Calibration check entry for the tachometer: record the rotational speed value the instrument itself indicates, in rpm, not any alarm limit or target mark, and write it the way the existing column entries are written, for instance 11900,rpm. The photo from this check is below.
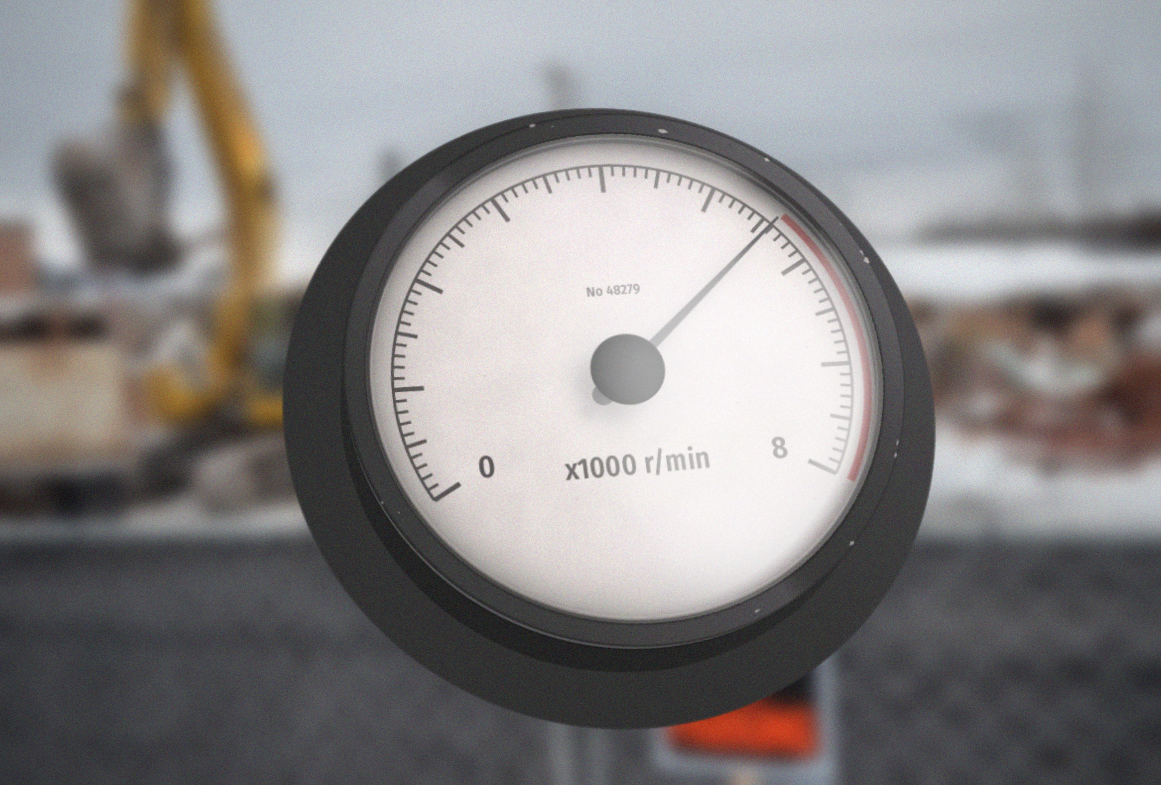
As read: 5600,rpm
